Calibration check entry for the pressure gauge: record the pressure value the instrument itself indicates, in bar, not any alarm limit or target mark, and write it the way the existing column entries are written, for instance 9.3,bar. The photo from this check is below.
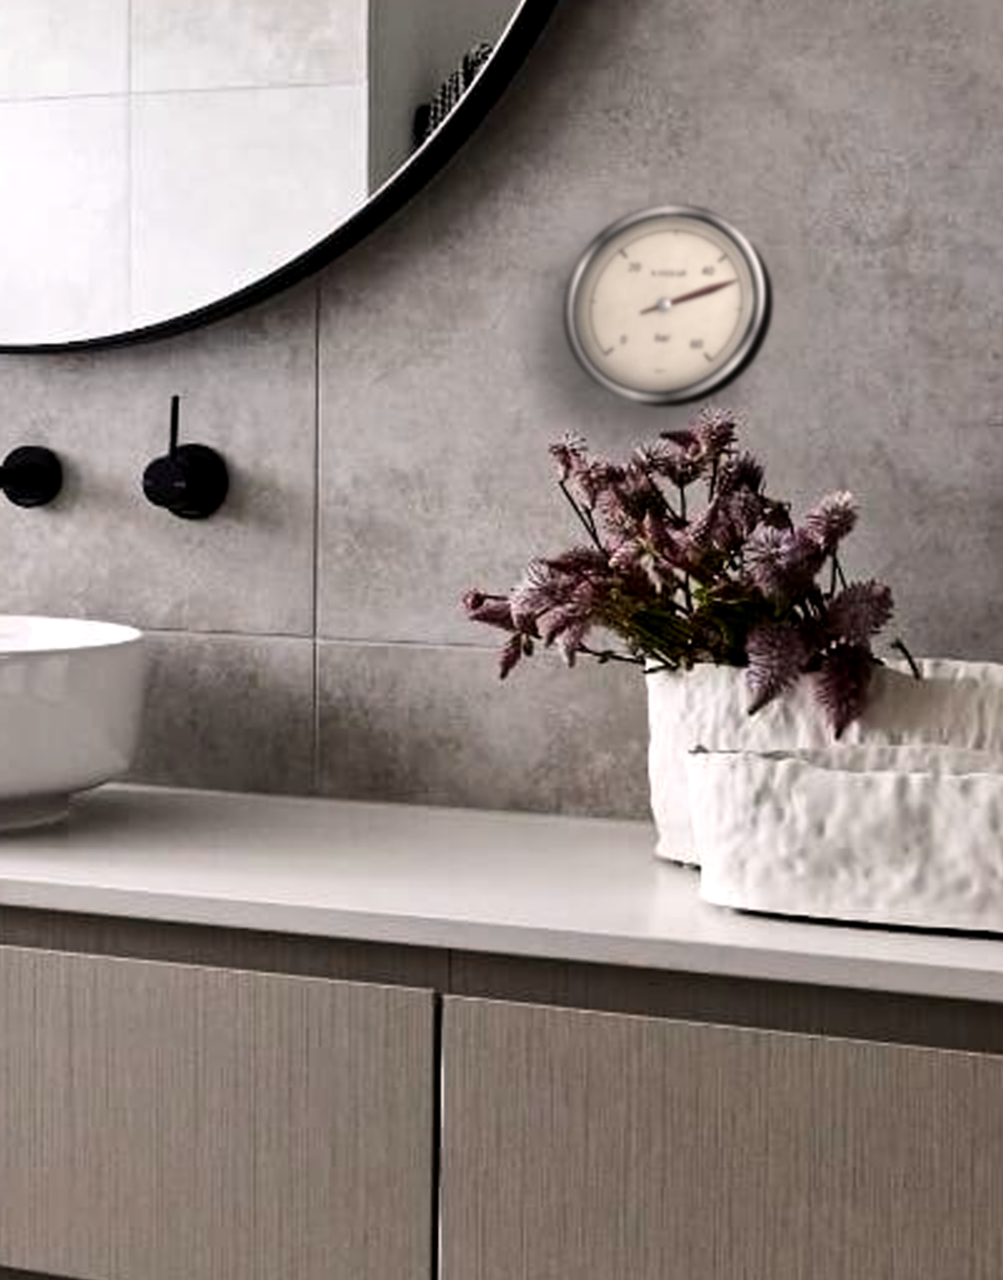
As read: 45,bar
